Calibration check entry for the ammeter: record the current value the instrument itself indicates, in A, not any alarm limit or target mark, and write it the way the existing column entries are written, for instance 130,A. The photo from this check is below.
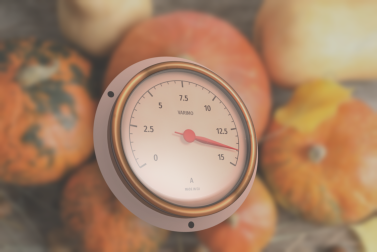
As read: 14,A
